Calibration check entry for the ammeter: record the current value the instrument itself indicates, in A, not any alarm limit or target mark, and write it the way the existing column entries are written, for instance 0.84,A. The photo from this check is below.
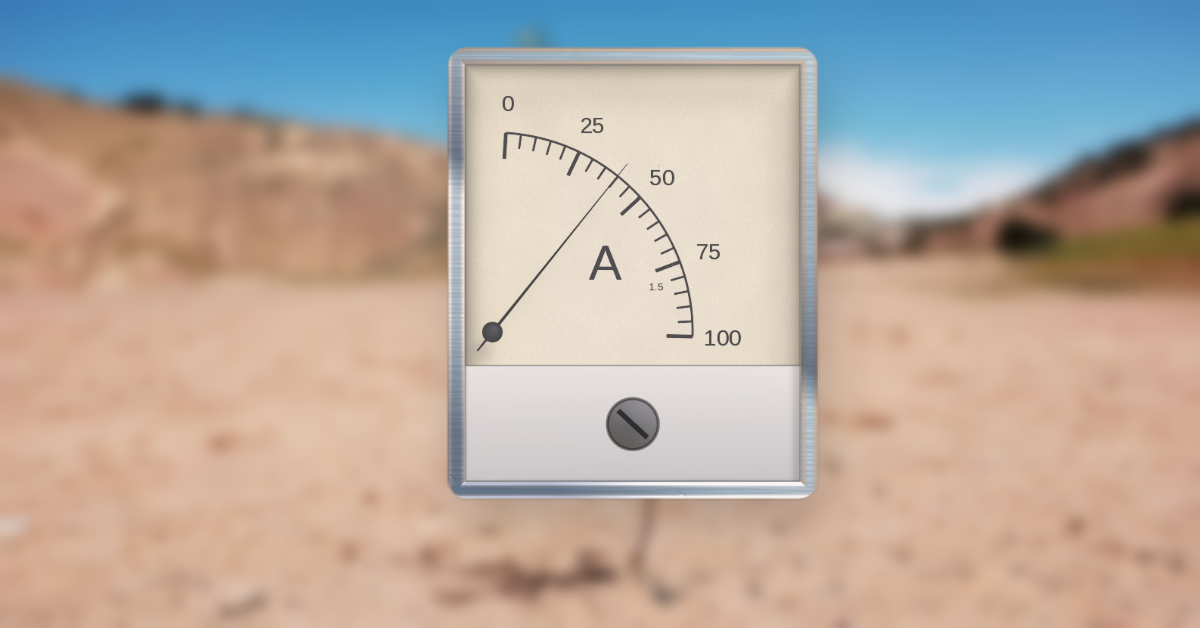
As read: 40,A
